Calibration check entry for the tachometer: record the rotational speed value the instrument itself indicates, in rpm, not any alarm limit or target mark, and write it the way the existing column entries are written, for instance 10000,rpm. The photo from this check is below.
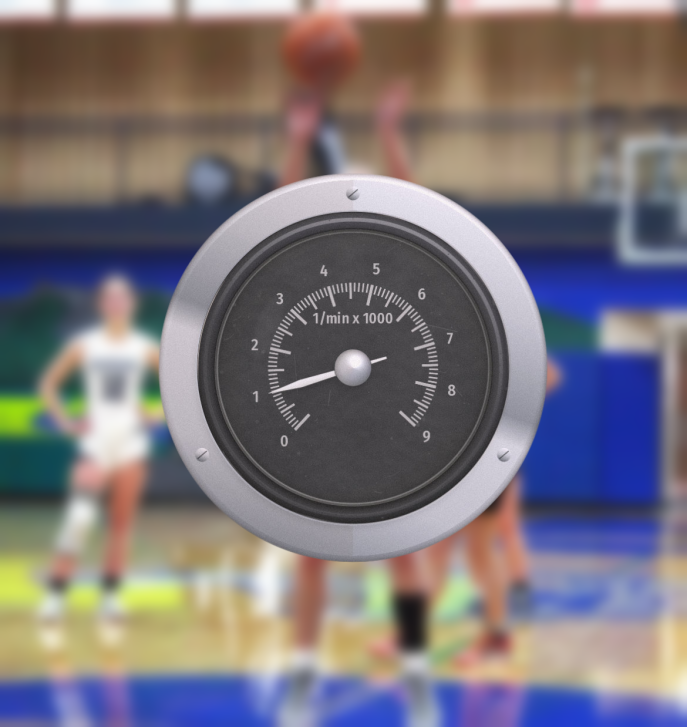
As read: 1000,rpm
